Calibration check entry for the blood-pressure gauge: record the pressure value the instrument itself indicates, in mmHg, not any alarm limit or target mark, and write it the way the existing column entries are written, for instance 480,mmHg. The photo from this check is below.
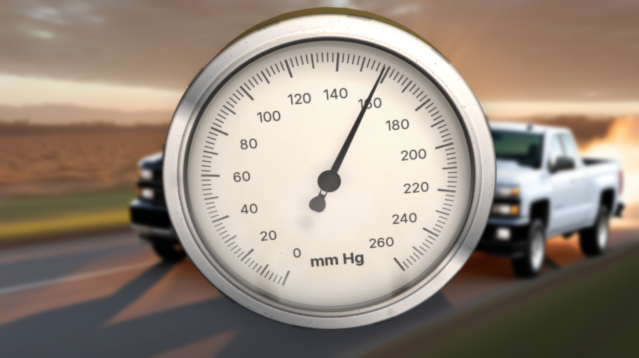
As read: 158,mmHg
